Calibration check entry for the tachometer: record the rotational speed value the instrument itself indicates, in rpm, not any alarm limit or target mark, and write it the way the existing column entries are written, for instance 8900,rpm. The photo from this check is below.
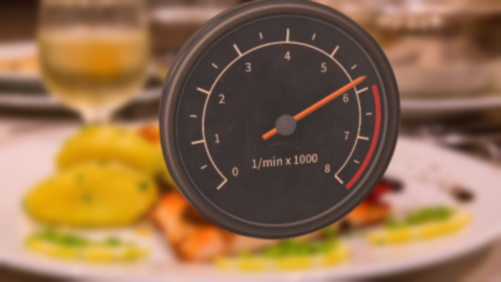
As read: 5750,rpm
